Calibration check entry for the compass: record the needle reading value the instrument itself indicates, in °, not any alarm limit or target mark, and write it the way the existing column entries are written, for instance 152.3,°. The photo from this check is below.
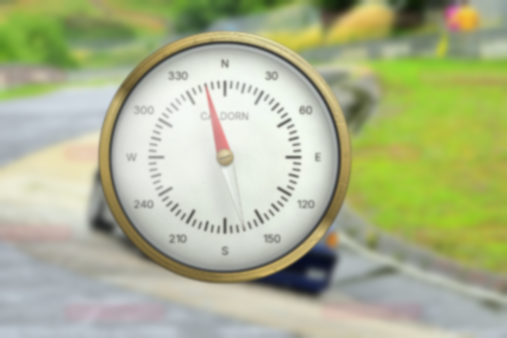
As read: 345,°
